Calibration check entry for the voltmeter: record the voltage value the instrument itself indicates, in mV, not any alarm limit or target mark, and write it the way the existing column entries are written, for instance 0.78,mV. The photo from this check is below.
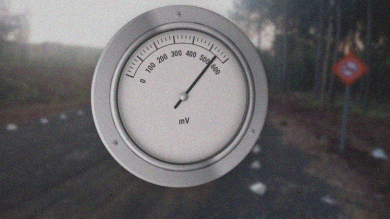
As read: 540,mV
